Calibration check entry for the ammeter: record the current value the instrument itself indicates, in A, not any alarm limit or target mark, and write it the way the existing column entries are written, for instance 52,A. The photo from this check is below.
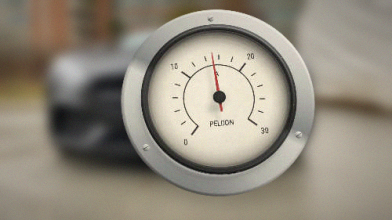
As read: 15,A
